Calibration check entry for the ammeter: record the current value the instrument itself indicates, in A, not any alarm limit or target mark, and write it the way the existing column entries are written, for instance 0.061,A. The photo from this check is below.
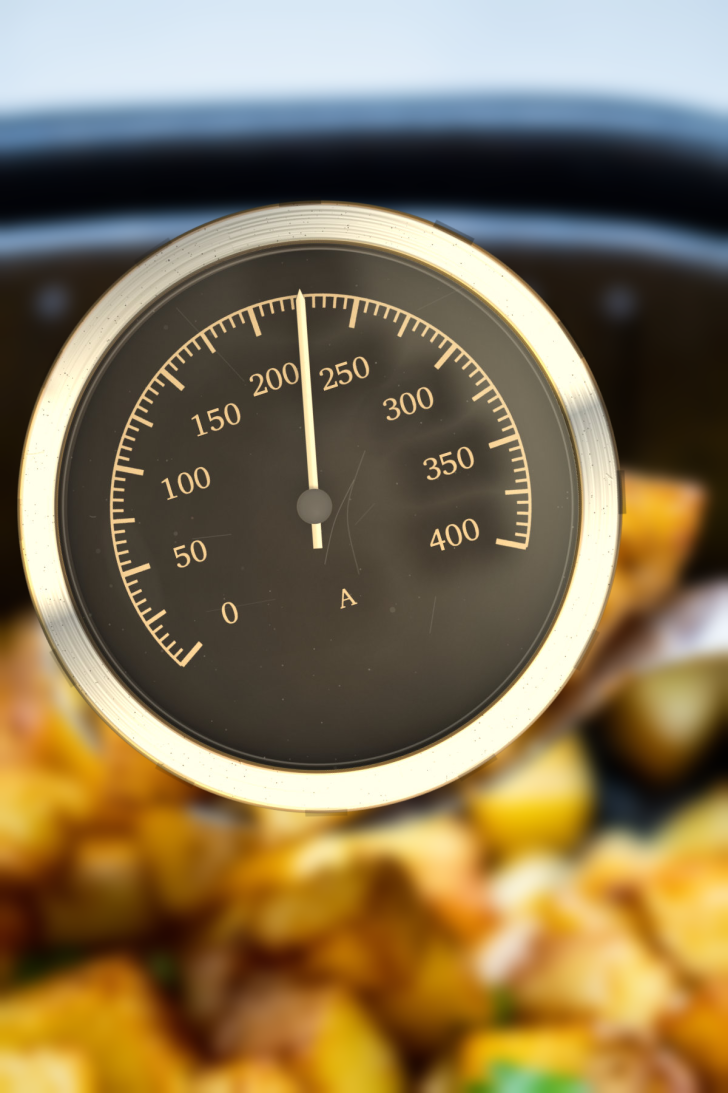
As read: 225,A
